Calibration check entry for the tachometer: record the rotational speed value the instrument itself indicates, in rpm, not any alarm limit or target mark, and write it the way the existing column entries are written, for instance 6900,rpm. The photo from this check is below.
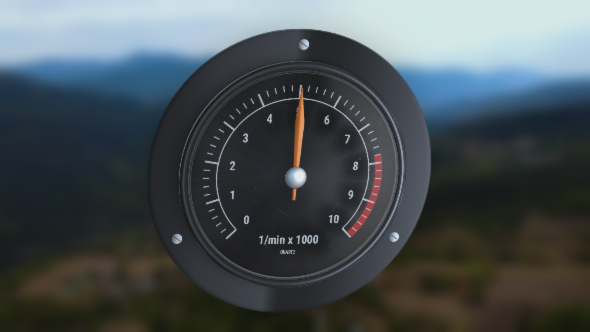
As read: 5000,rpm
